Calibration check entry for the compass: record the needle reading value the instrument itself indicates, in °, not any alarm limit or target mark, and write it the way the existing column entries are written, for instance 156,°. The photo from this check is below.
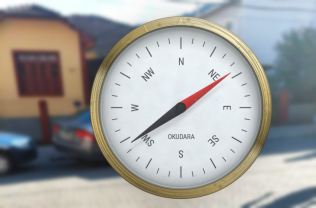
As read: 55,°
